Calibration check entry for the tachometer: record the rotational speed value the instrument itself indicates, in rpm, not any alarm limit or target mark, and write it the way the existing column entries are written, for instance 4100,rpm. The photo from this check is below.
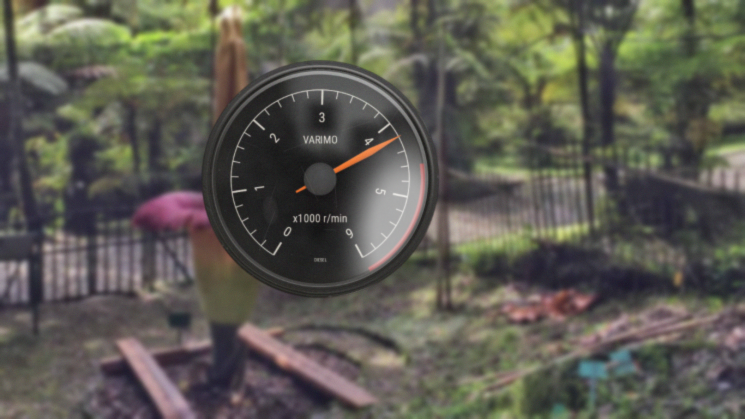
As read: 4200,rpm
